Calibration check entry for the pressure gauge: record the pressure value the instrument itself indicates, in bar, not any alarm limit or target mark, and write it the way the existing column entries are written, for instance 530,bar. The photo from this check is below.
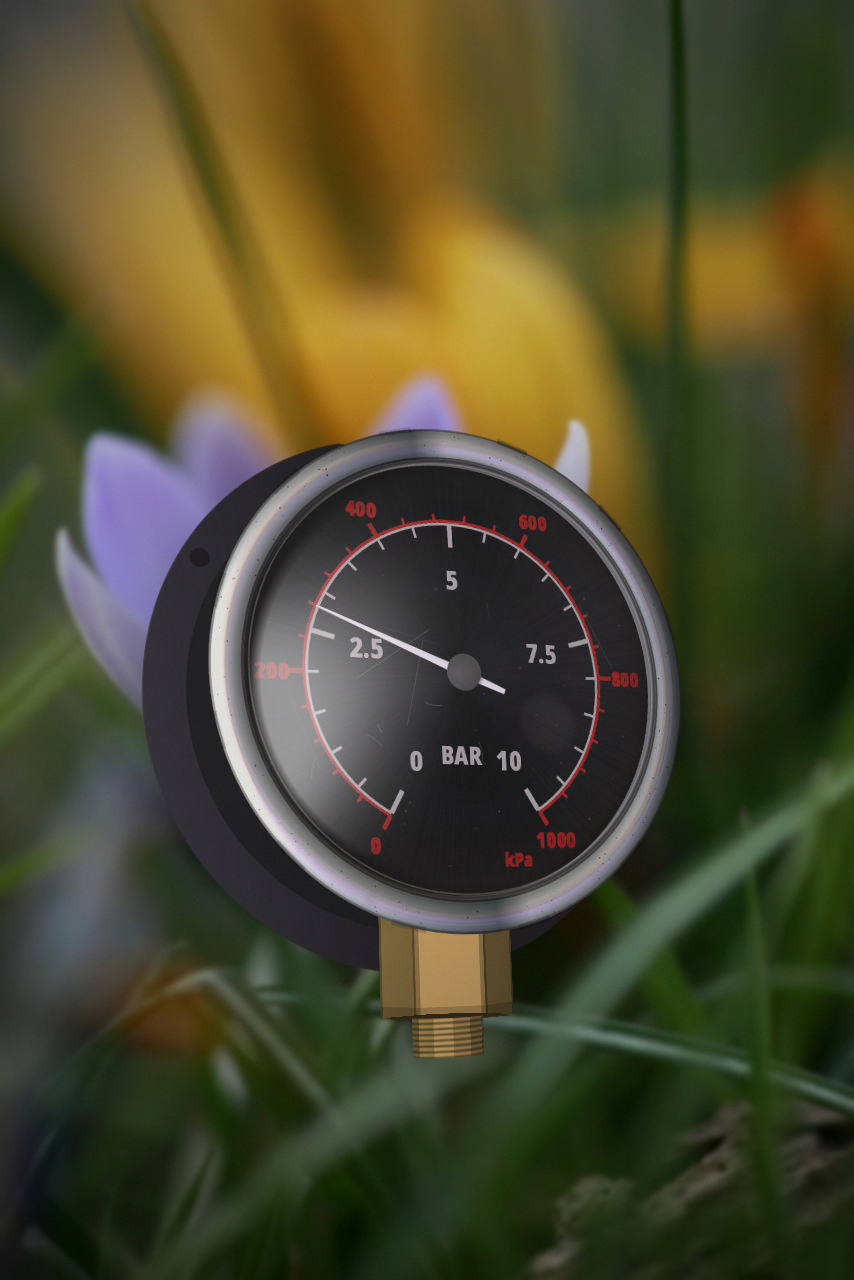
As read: 2.75,bar
